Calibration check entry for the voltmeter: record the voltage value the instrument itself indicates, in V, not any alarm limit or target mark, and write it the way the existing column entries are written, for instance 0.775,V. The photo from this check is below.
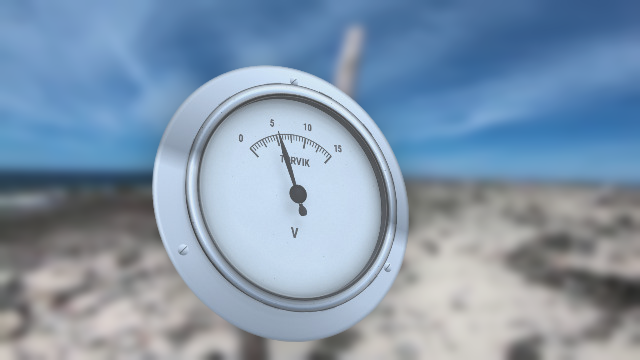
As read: 5,V
